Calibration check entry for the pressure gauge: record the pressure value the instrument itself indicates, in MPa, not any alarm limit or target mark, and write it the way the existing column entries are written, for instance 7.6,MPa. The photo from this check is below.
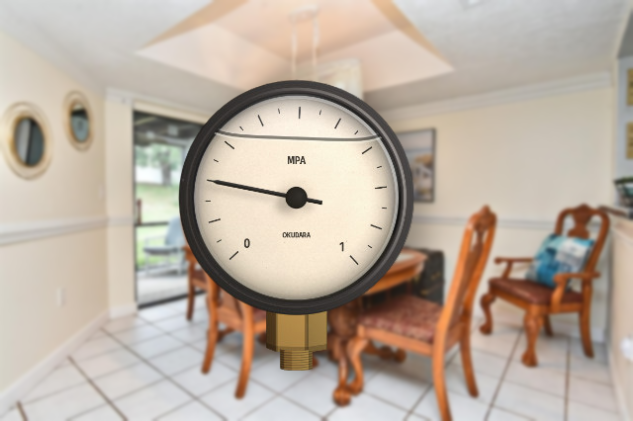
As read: 0.2,MPa
